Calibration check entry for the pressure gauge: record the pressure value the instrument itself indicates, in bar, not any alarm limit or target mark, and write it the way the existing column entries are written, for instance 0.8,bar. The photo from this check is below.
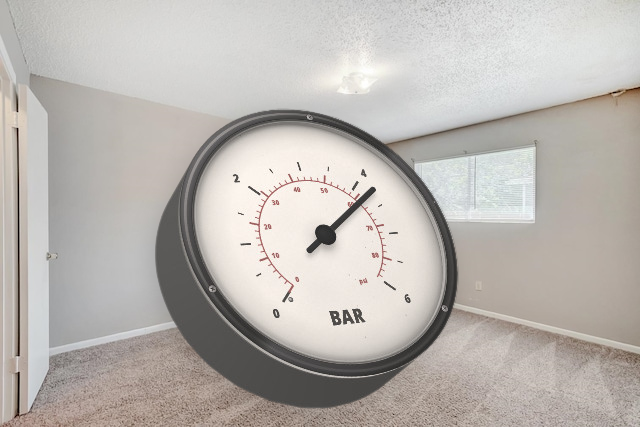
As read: 4.25,bar
